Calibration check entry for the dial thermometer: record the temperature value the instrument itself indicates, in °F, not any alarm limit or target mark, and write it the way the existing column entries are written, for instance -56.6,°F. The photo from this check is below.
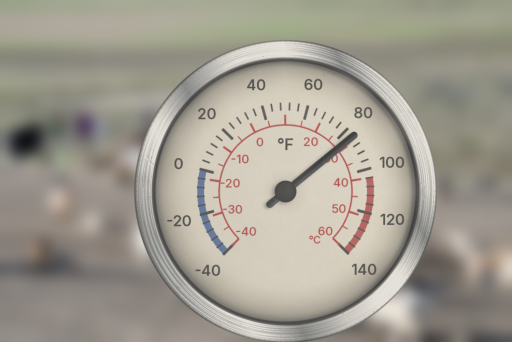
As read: 84,°F
